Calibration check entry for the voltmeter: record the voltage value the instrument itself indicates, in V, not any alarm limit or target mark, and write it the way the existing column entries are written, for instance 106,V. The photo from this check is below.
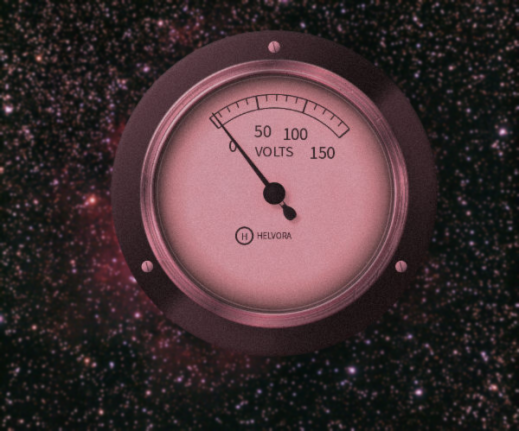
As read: 5,V
